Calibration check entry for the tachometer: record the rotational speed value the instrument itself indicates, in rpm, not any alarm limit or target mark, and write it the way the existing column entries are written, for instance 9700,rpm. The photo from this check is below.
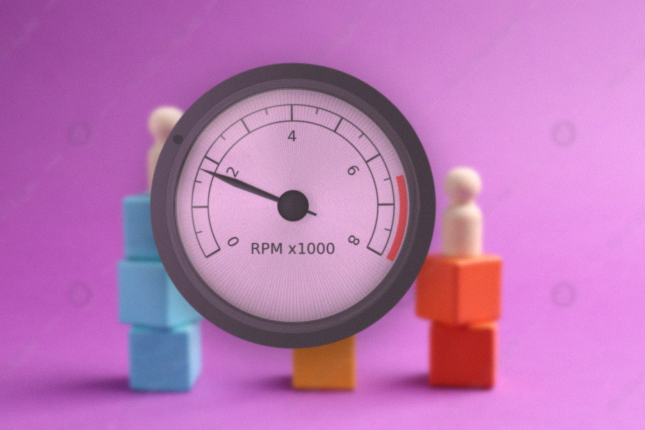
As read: 1750,rpm
